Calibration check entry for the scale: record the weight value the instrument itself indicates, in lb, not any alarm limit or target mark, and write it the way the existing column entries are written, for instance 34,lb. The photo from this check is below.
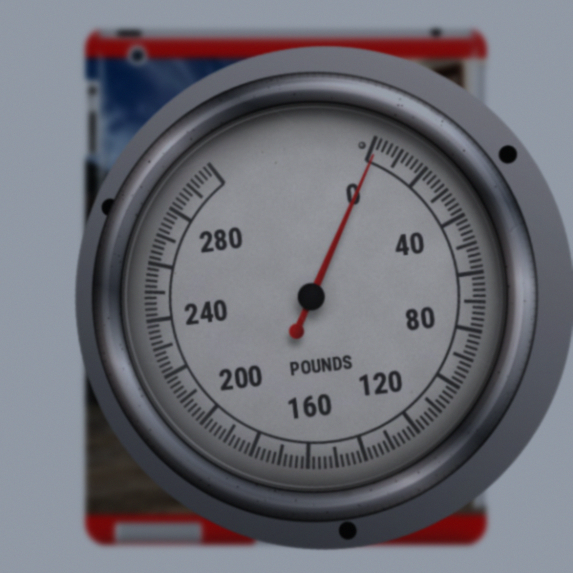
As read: 2,lb
